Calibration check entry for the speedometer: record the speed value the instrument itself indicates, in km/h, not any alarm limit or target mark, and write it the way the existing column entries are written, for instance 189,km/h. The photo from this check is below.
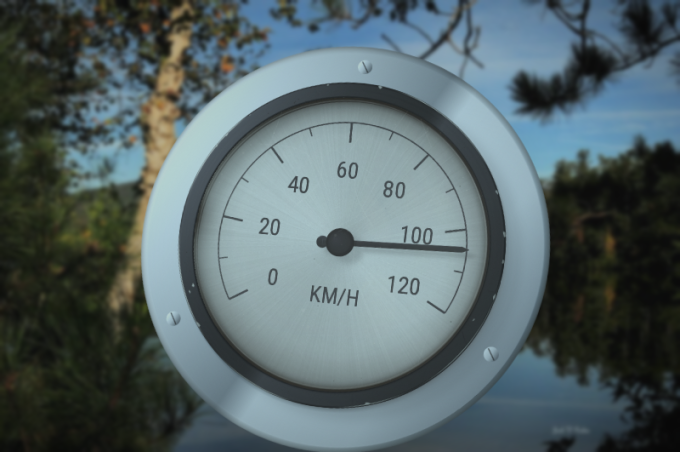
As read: 105,km/h
